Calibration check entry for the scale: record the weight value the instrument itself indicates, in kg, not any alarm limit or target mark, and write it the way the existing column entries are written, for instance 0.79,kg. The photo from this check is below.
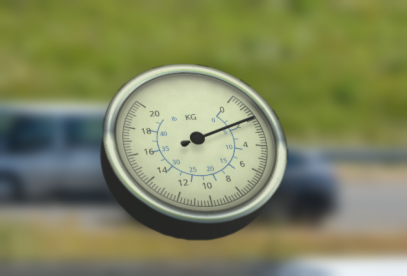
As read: 2,kg
